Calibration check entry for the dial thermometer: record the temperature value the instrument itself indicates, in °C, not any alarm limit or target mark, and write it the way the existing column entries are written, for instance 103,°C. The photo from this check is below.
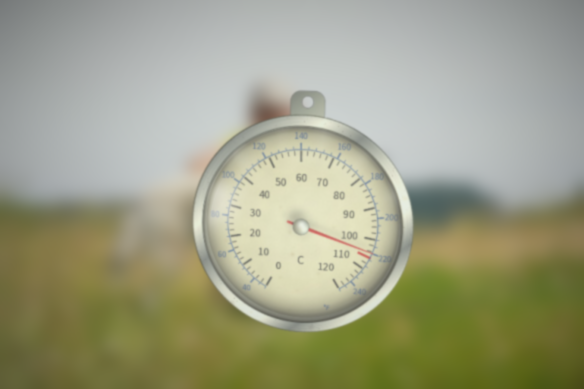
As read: 104,°C
